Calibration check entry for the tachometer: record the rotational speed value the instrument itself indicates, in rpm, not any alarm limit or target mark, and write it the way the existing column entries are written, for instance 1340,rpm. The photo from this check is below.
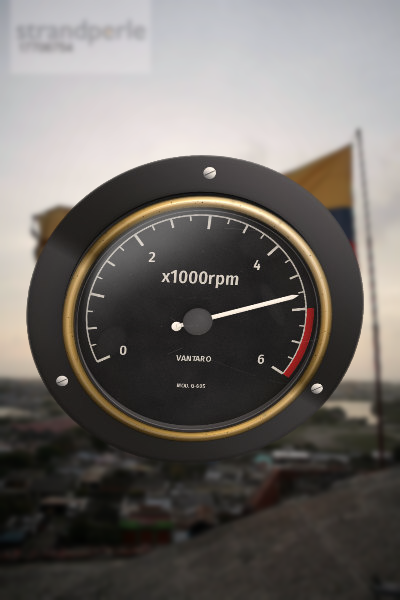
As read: 4750,rpm
